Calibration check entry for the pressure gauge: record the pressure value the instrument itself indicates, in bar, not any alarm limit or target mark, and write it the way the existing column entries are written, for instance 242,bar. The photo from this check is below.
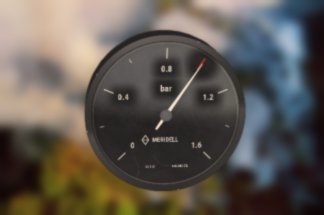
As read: 1,bar
